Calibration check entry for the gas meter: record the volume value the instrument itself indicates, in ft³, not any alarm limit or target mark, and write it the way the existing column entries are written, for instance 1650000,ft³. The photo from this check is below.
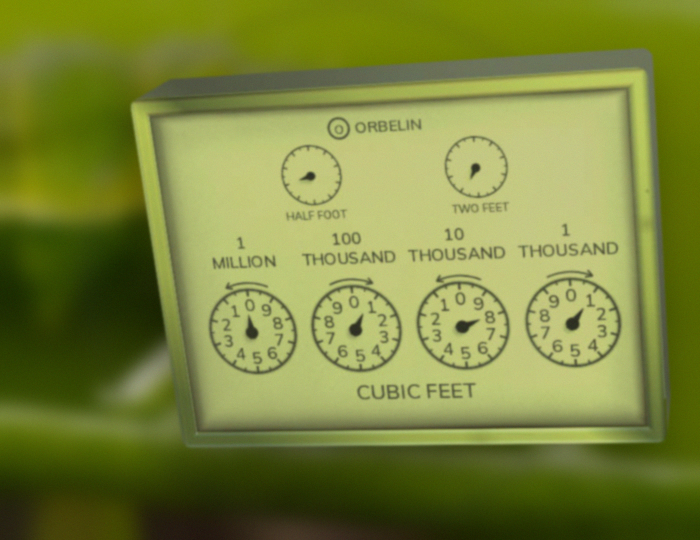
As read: 8100,ft³
